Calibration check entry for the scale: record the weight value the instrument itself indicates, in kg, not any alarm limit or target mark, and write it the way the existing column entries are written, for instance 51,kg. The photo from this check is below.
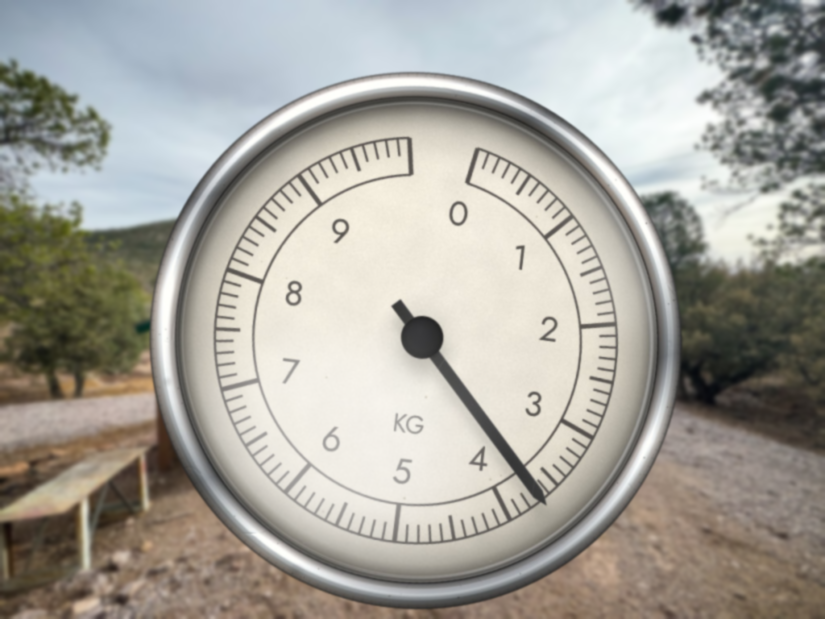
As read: 3.7,kg
